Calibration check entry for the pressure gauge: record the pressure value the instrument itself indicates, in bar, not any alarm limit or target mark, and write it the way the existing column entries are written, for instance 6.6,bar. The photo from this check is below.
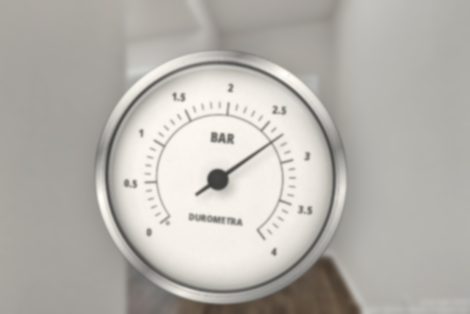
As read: 2.7,bar
